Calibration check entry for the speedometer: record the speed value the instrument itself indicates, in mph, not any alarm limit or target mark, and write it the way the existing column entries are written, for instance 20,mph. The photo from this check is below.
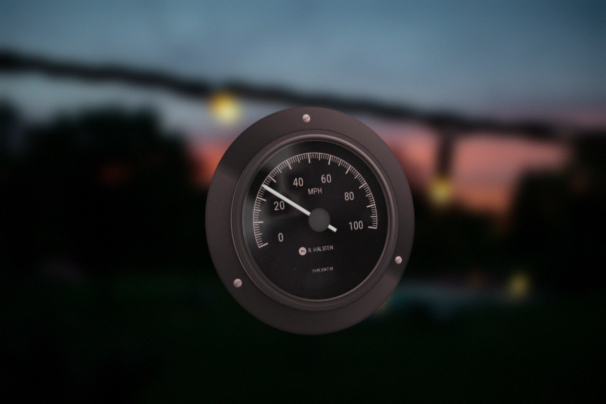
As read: 25,mph
